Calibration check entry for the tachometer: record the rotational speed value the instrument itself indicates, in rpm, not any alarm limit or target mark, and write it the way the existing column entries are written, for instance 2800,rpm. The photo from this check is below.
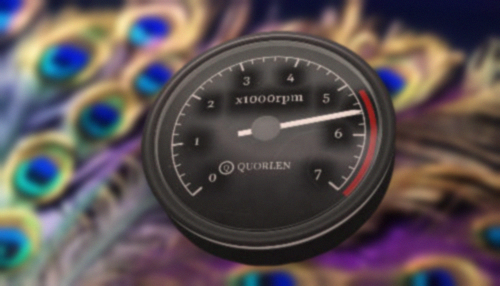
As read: 5600,rpm
